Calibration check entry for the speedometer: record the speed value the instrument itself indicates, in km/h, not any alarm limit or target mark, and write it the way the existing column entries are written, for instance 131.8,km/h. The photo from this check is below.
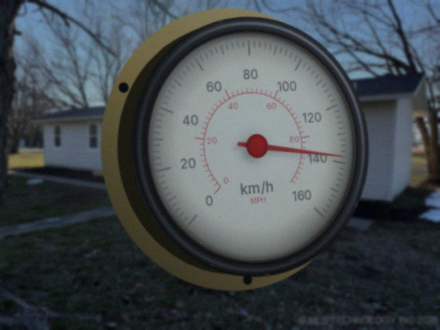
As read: 138,km/h
